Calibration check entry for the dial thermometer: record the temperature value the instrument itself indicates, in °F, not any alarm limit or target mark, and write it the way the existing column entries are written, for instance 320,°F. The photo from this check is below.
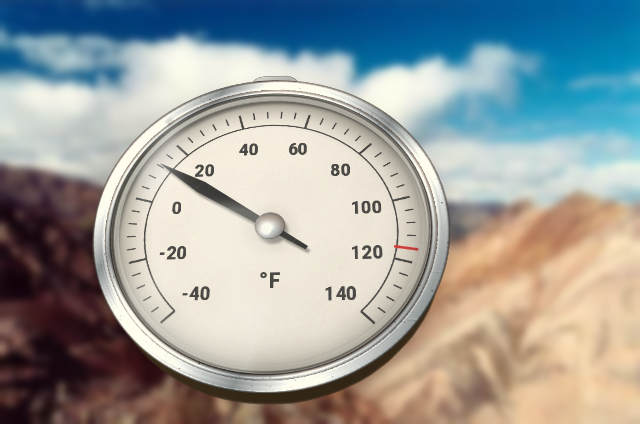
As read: 12,°F
